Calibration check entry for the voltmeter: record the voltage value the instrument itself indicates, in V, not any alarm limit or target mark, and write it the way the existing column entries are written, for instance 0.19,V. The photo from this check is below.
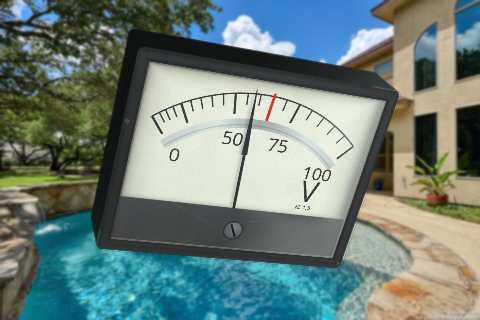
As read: 57.5,V
